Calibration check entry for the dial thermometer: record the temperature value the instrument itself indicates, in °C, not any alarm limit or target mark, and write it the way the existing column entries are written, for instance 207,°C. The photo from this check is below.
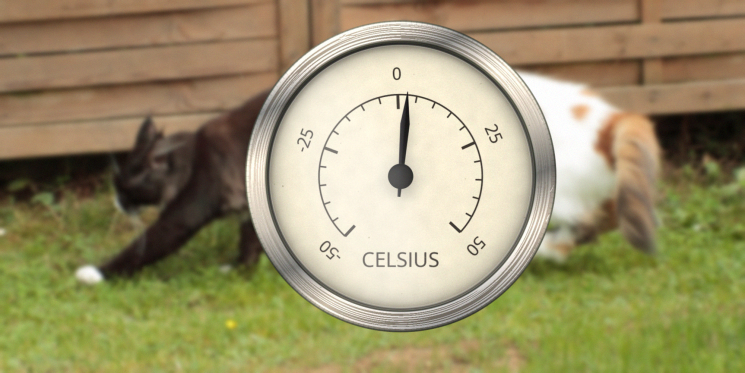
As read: 2.5,°C
